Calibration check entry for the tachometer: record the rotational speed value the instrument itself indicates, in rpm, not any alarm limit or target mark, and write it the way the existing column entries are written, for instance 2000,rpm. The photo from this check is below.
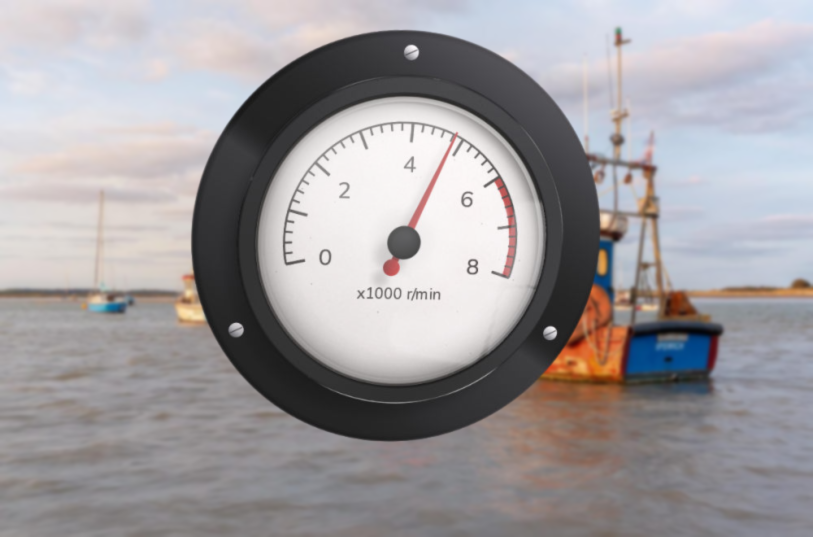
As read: 4800,rpm
